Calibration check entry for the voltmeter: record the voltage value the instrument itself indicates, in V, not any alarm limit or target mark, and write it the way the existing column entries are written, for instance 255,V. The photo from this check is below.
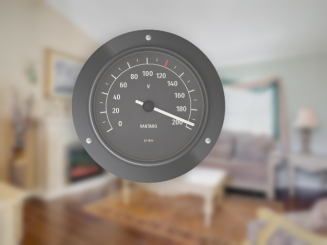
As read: 195,V
